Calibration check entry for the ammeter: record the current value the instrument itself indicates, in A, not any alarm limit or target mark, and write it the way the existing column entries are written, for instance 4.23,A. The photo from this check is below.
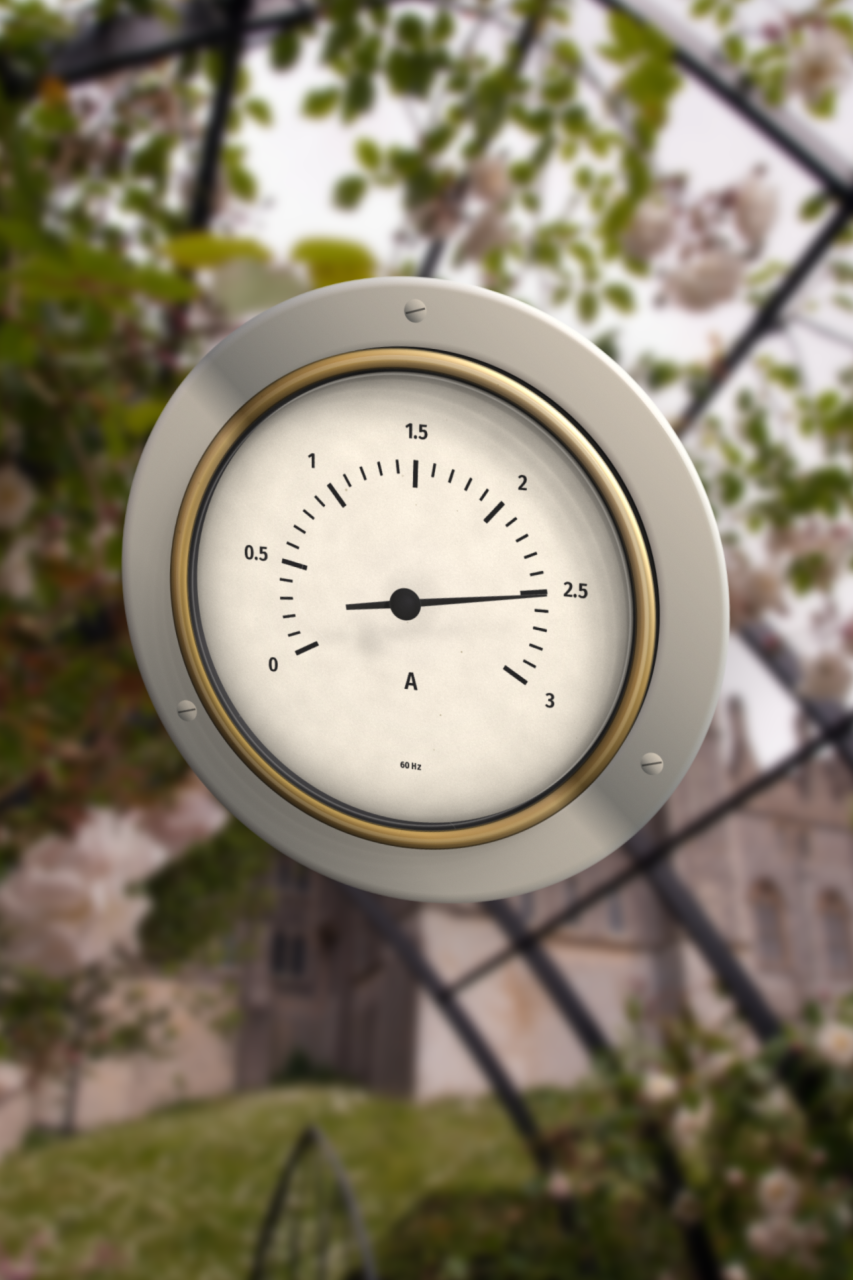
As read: 2.5,A
